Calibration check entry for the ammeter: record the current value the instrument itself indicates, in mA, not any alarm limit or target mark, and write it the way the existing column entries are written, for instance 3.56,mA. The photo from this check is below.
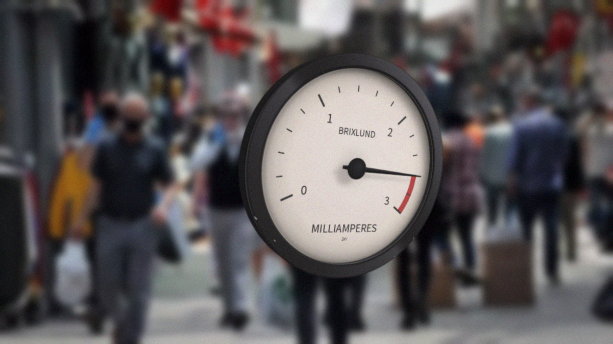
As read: 2.6,mA
